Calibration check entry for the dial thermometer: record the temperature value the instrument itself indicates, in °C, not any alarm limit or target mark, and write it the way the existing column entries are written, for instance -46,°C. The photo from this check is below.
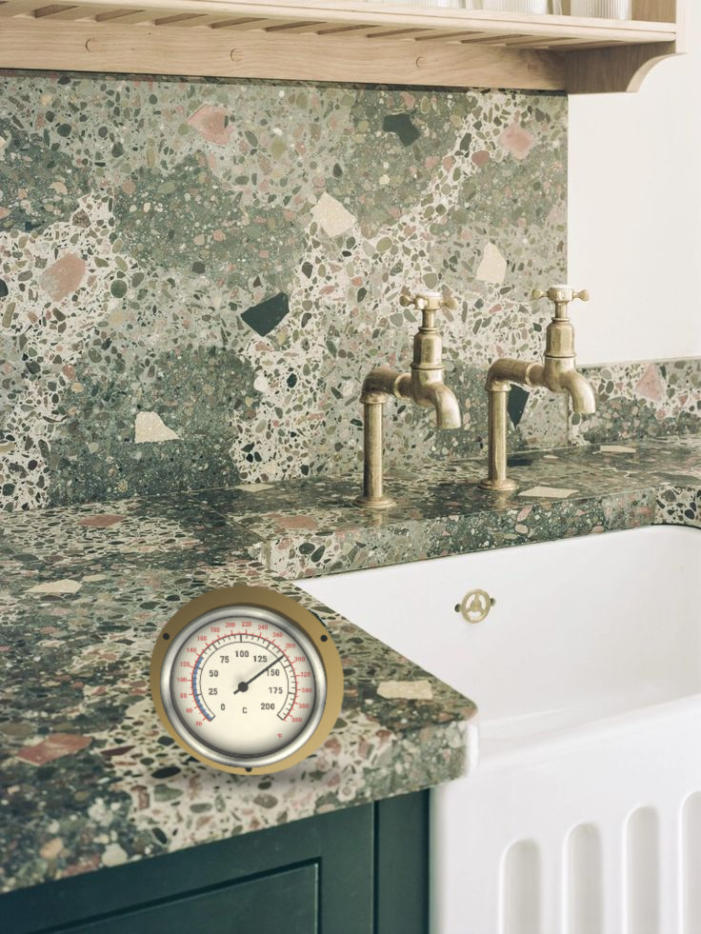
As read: 140,°C
